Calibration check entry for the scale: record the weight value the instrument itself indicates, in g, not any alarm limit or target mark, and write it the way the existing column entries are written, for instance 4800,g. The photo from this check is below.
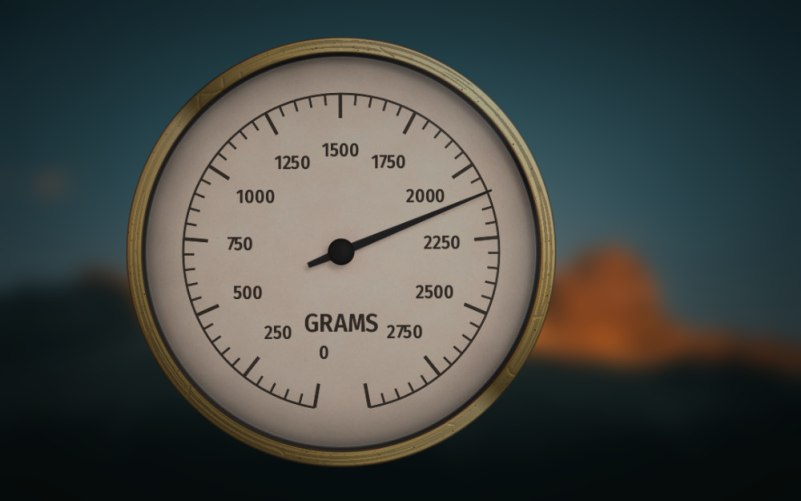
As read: 2100,g
